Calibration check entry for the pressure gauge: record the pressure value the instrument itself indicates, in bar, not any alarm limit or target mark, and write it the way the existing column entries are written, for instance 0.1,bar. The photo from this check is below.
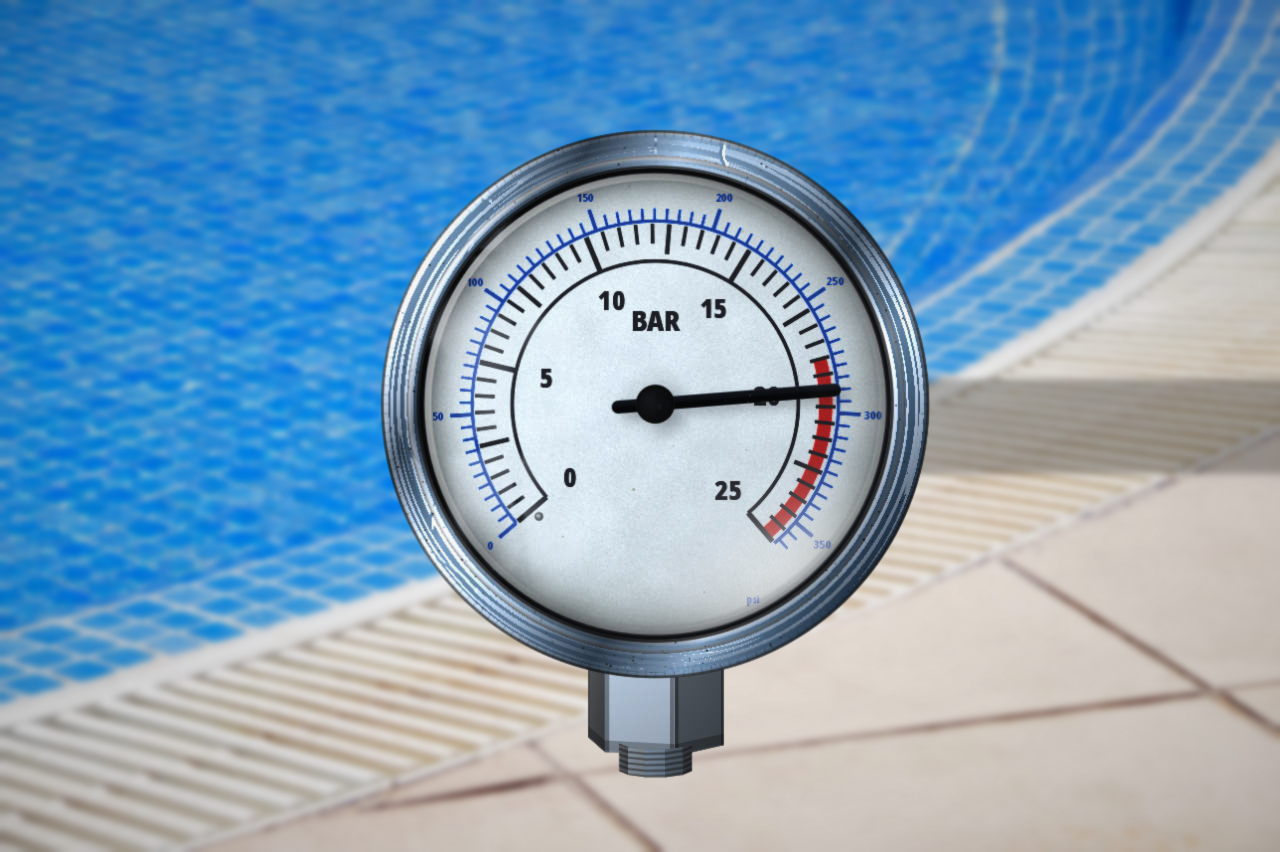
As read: 20,bar
